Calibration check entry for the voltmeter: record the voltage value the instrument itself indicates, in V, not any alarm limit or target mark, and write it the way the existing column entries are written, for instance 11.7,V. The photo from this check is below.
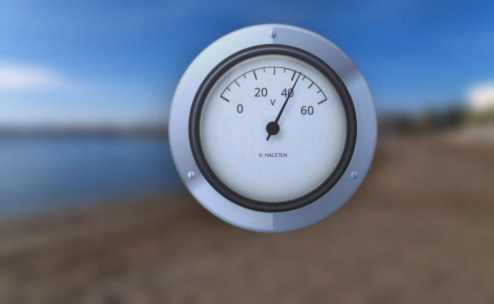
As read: 42.5,V
